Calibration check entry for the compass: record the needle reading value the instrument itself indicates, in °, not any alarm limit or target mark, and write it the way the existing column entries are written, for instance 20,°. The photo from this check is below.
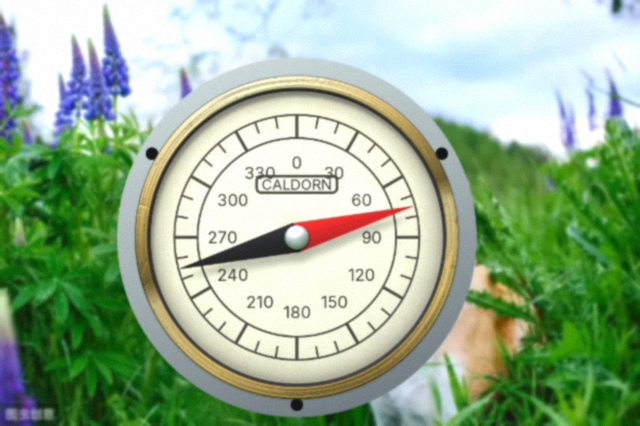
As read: 75,°
